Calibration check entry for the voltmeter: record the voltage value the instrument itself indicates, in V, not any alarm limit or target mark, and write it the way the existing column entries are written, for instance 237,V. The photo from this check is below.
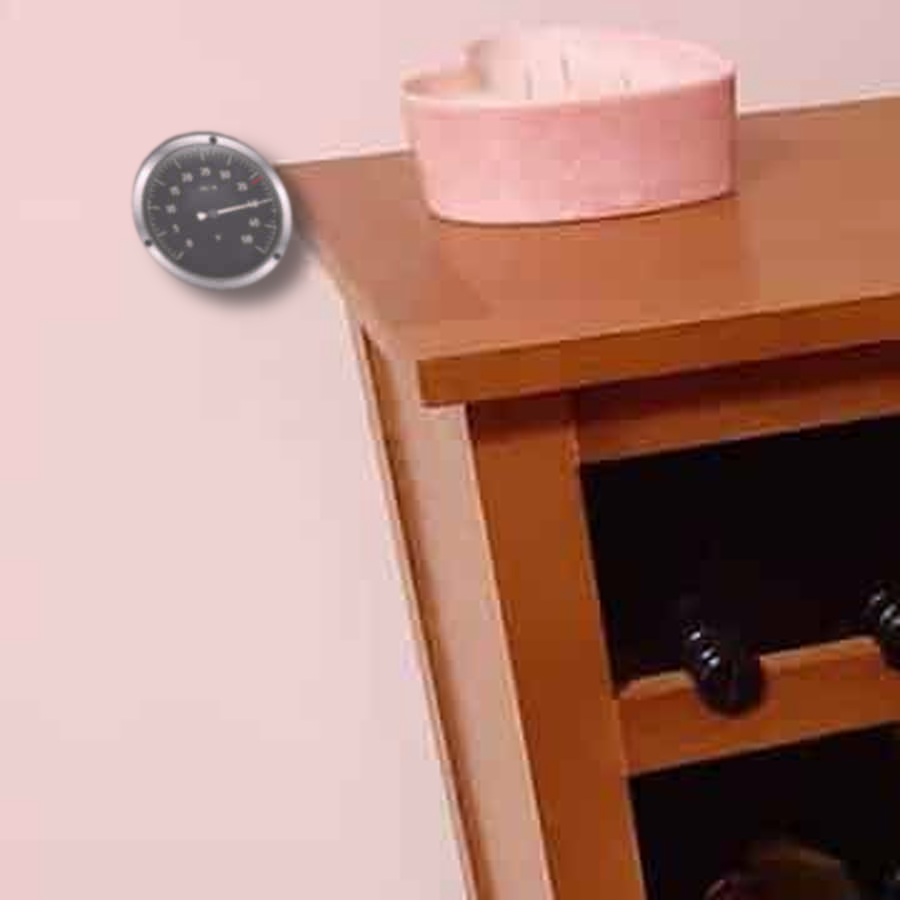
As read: 40,V
